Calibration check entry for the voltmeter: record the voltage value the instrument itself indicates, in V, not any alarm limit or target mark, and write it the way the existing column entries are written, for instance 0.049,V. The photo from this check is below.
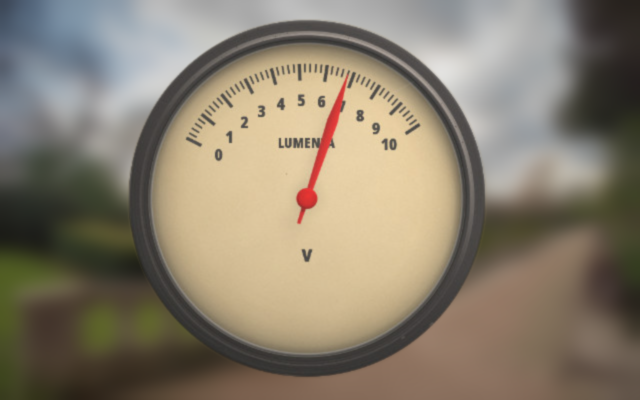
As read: 6.8,V
